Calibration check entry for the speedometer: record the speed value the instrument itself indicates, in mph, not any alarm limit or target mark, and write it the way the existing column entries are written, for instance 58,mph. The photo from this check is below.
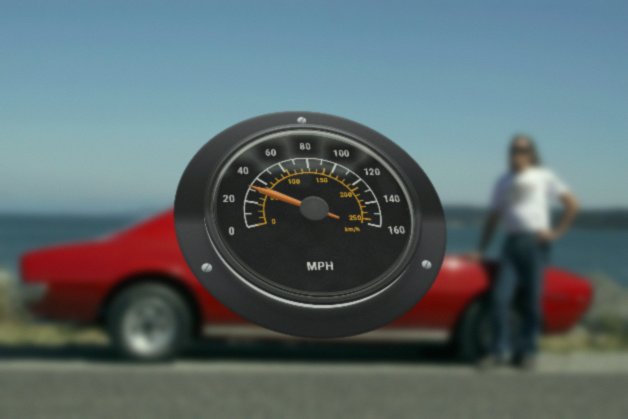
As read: 30,mph
